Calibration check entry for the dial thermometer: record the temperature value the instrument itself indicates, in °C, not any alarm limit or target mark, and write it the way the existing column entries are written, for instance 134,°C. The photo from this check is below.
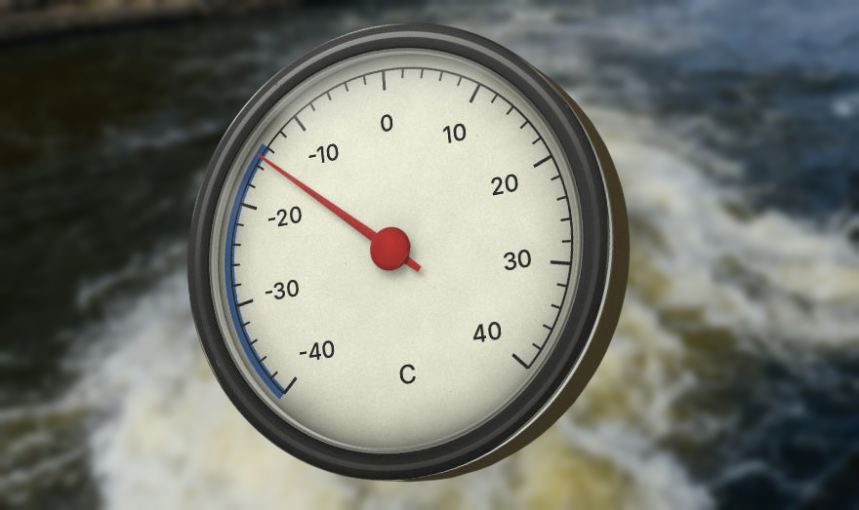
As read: -15,°C
